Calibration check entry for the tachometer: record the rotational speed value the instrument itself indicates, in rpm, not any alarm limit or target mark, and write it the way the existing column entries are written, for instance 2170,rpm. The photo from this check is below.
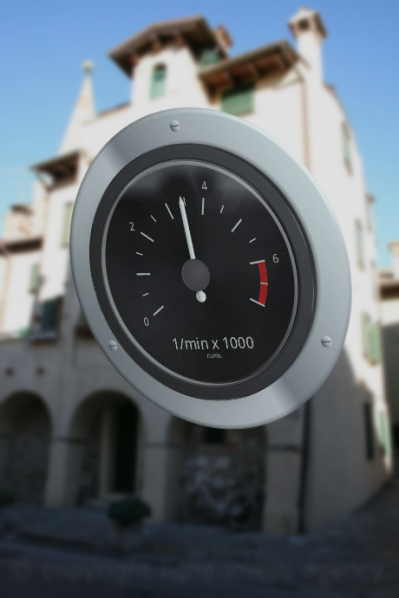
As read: 3500,rpm
